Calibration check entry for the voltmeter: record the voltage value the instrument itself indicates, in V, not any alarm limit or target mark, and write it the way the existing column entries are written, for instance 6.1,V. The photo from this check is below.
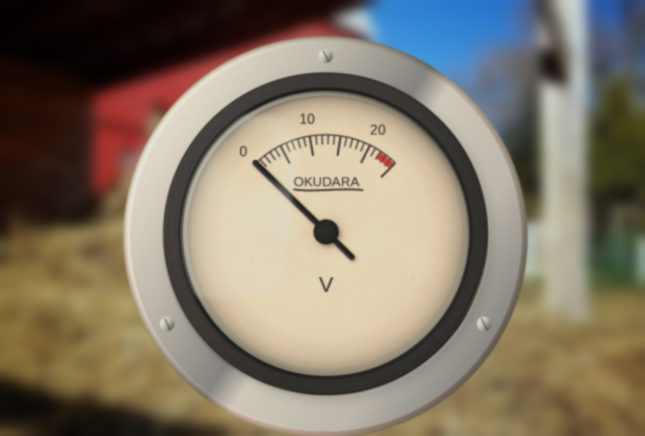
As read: 0,V
